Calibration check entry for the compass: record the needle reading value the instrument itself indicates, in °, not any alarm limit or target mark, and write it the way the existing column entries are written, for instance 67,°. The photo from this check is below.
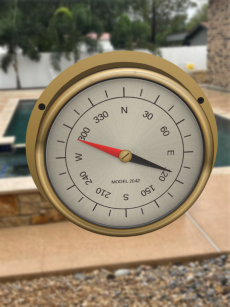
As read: 292.5,°
